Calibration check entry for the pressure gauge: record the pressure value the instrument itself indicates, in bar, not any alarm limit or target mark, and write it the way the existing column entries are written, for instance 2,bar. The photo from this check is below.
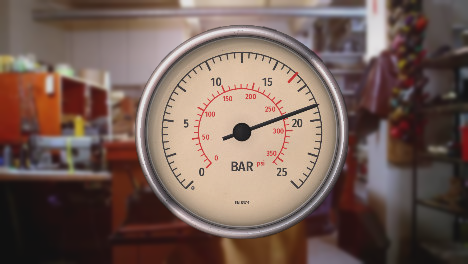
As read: 19,bar
